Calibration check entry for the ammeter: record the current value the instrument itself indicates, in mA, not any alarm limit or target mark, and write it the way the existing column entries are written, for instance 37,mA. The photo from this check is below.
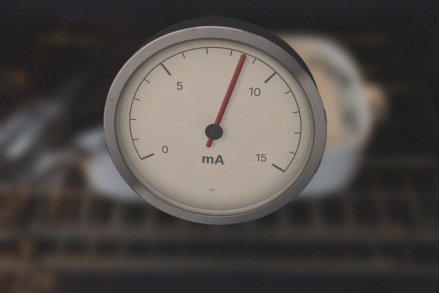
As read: 8.5,mA
